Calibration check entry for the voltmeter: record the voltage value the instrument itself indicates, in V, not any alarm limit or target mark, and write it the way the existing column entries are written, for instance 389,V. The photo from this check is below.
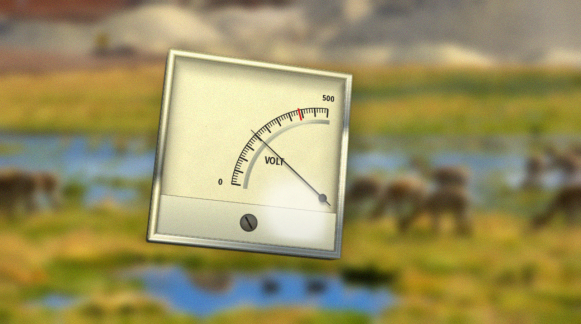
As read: 200,V
